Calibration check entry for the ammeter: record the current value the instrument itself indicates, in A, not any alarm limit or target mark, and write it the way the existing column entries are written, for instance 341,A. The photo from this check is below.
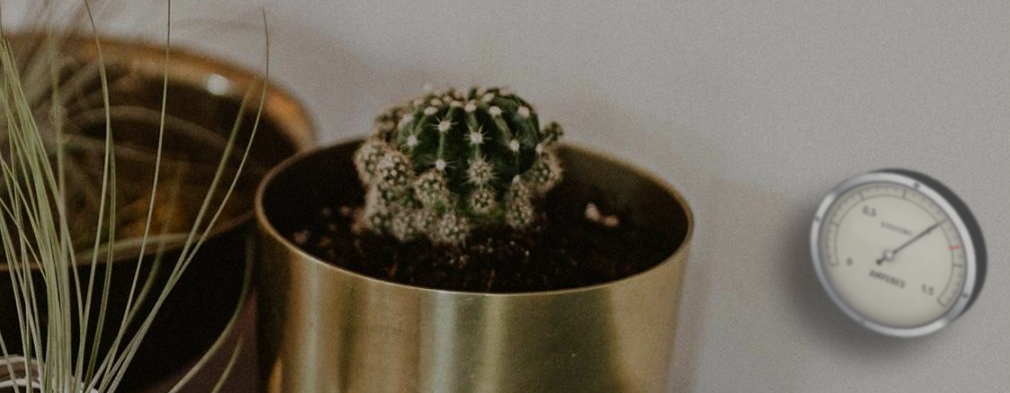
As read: 1,A
